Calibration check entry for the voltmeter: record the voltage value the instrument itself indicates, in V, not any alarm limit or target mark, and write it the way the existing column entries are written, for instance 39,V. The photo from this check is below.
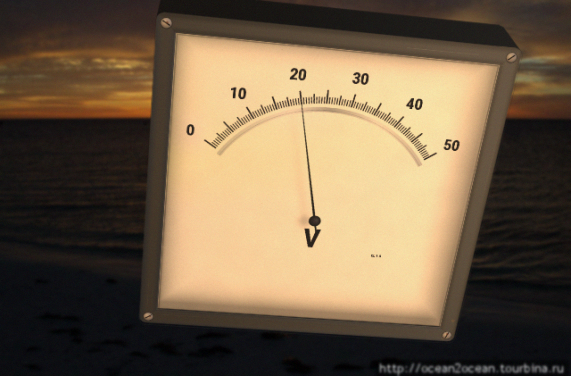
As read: 20,V
